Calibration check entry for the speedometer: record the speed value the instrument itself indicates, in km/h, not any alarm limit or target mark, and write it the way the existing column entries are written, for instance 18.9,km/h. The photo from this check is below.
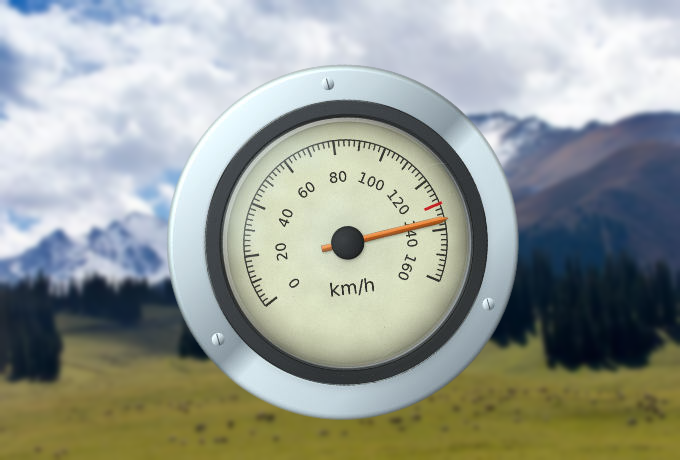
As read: 136,km/h
